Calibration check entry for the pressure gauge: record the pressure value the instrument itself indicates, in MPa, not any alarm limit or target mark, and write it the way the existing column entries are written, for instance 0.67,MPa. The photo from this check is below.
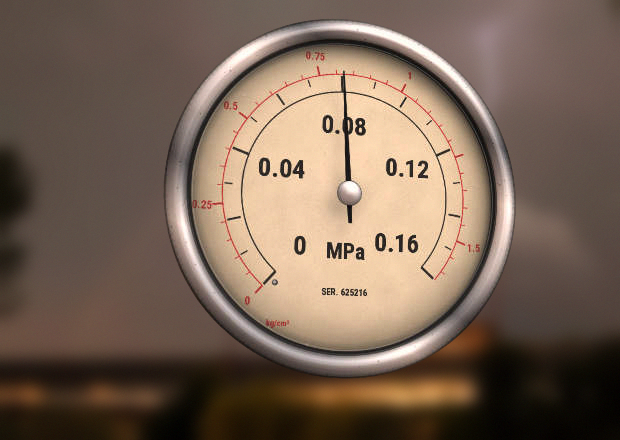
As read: 0.08,MPa
